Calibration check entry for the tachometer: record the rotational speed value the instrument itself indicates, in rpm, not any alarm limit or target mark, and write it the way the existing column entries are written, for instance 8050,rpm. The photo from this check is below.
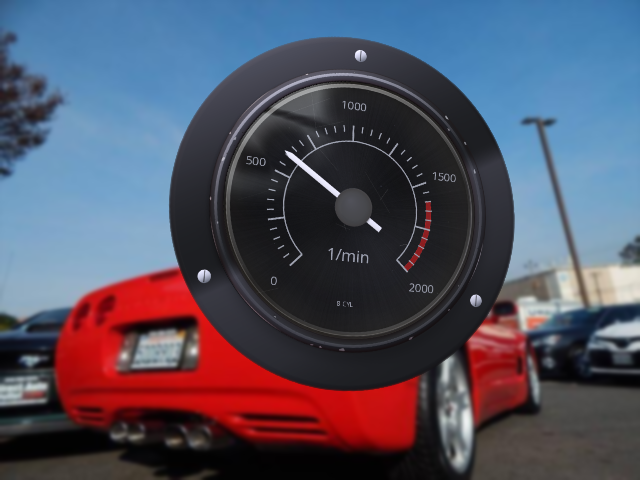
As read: 600,rpm
